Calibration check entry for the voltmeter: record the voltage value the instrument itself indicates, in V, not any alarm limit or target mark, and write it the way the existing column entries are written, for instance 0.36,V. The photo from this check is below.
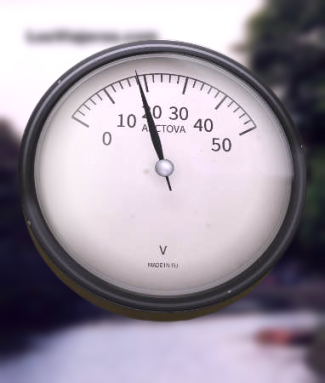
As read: 18,V
